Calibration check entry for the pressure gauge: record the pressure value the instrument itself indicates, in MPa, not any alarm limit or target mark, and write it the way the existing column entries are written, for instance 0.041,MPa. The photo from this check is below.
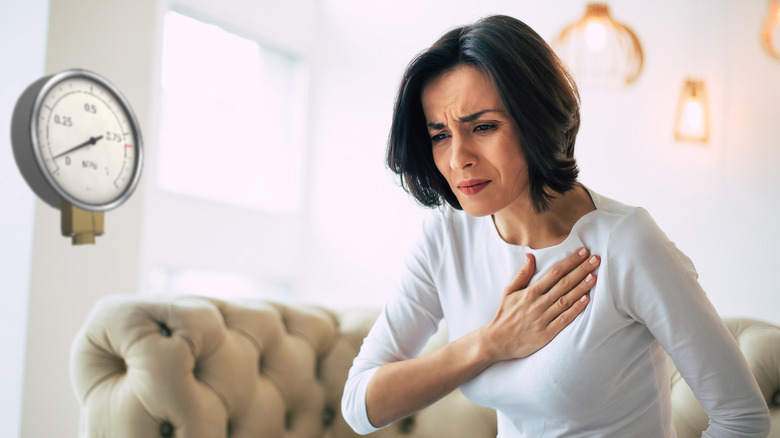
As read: 0.05,MPa
